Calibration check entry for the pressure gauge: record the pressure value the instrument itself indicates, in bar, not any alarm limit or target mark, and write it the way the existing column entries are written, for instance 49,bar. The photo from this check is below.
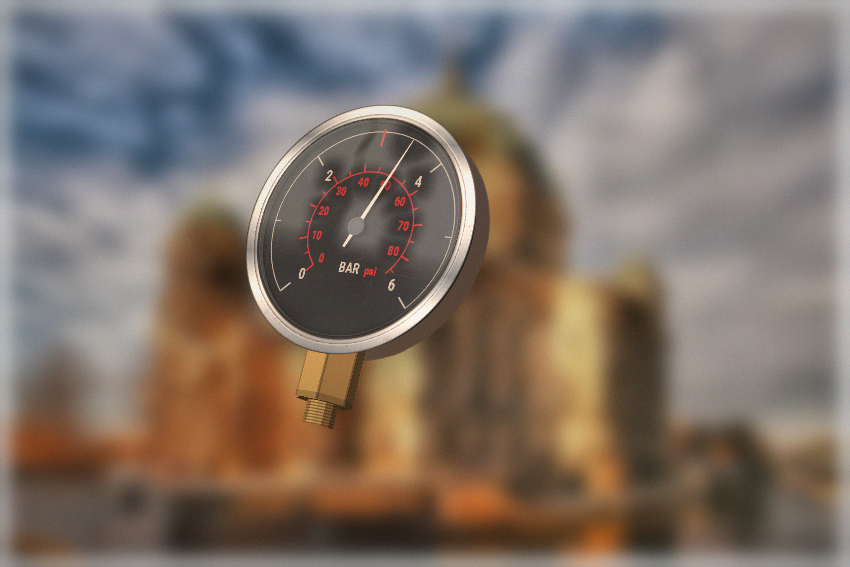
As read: 3.5,bar
